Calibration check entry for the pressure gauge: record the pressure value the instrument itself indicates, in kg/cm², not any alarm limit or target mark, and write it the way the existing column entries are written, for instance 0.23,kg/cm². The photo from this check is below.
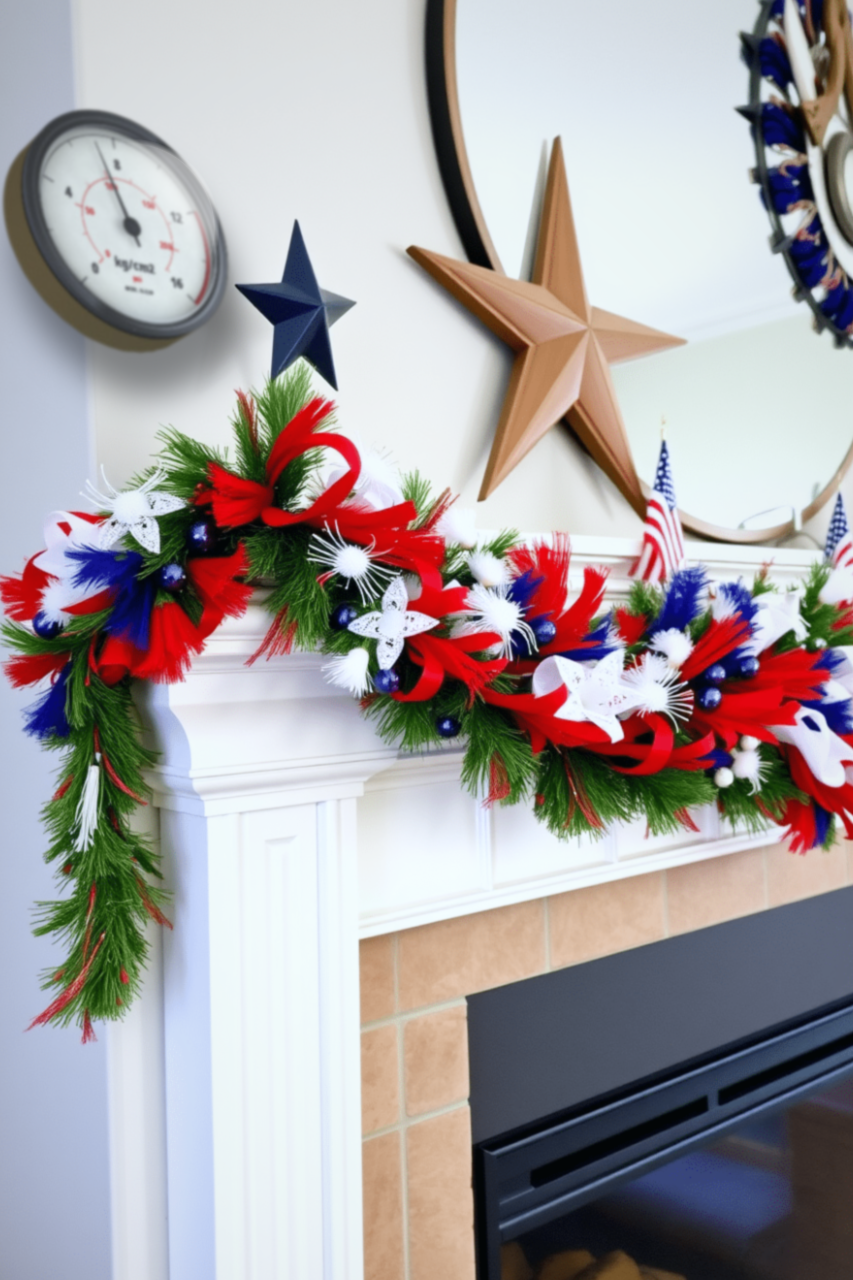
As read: 7,kg/cm²
